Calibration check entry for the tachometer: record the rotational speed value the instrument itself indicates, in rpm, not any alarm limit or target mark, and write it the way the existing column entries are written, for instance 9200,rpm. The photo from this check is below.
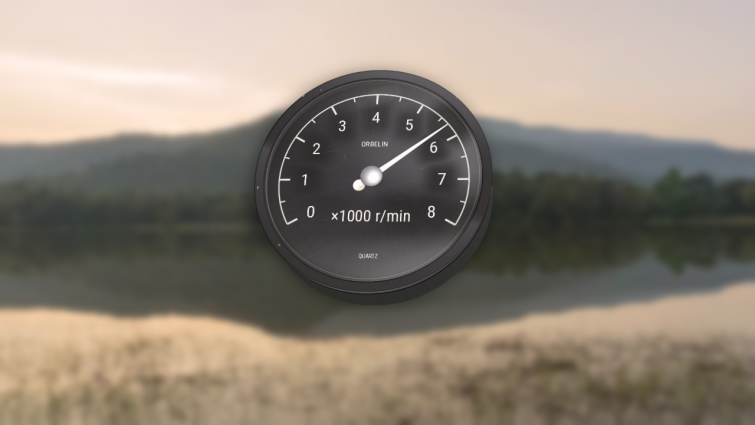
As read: 5750,rpm
